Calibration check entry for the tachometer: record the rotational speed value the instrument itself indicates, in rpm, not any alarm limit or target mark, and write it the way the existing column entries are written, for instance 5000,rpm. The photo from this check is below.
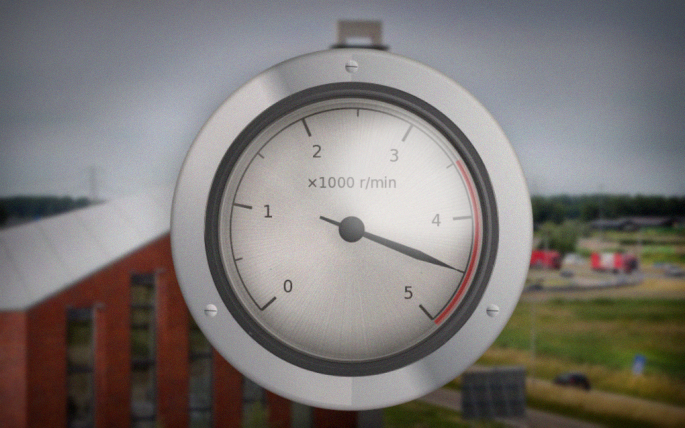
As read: 4500,rpm
